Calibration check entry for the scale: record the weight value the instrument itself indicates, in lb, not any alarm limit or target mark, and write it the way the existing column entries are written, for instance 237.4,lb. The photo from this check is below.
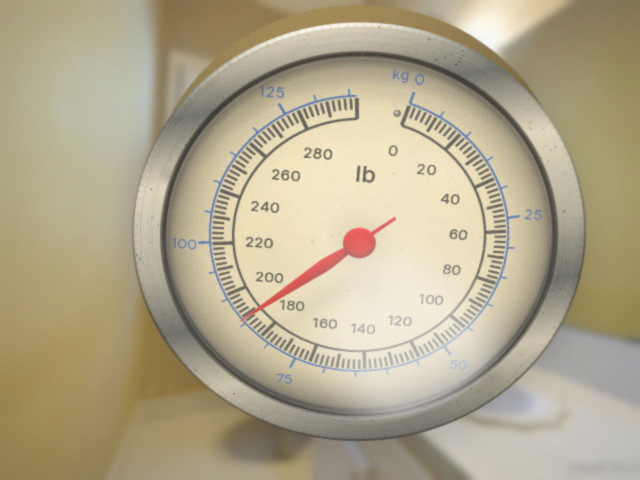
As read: 190,lb
